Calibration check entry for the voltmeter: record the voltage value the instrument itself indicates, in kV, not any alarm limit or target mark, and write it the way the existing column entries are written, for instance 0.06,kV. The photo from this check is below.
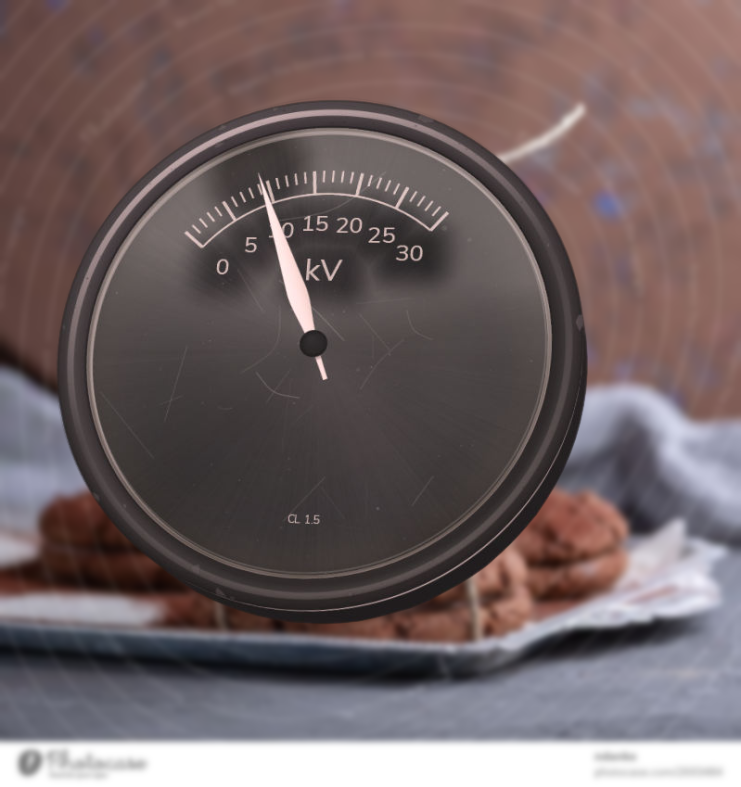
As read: 9.5,kV
